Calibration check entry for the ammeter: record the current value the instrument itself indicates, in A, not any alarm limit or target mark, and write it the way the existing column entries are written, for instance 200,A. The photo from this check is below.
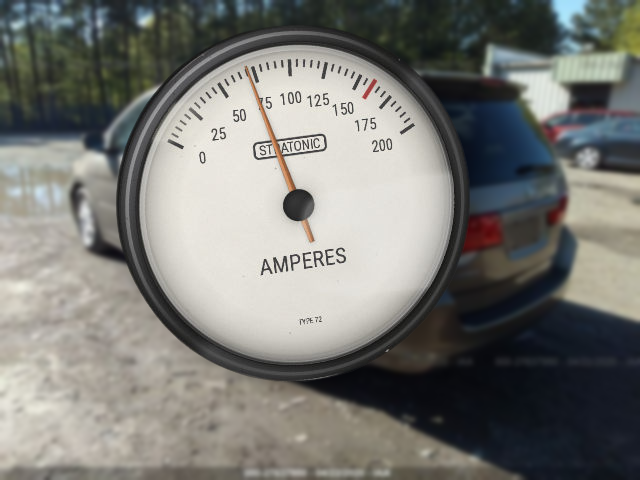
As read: 70,A
